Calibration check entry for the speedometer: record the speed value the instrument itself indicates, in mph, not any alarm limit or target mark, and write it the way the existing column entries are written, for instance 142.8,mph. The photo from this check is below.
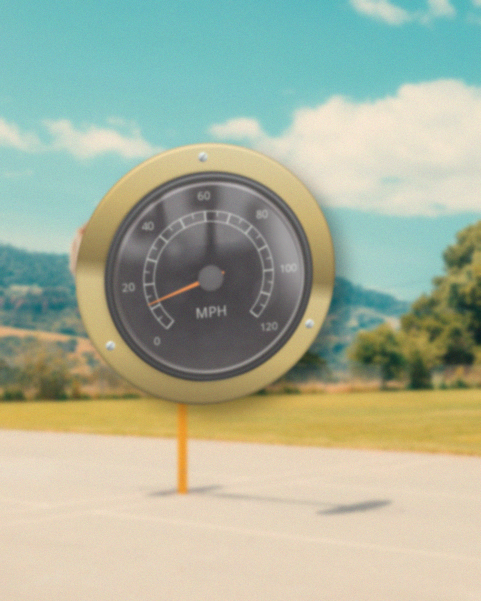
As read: 12.5,mph
